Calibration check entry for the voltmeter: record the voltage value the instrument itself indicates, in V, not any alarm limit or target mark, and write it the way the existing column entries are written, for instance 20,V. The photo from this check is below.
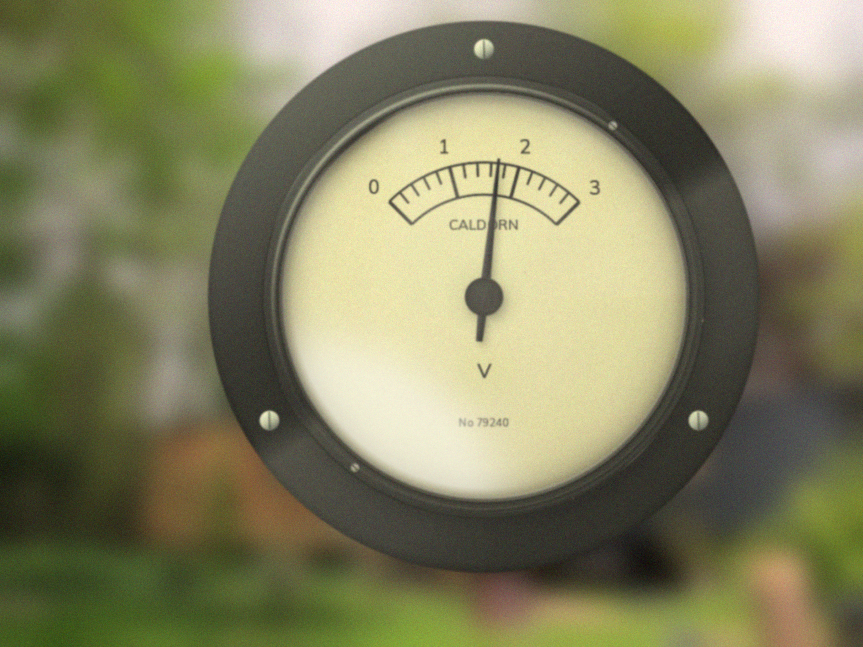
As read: 1.7,V
